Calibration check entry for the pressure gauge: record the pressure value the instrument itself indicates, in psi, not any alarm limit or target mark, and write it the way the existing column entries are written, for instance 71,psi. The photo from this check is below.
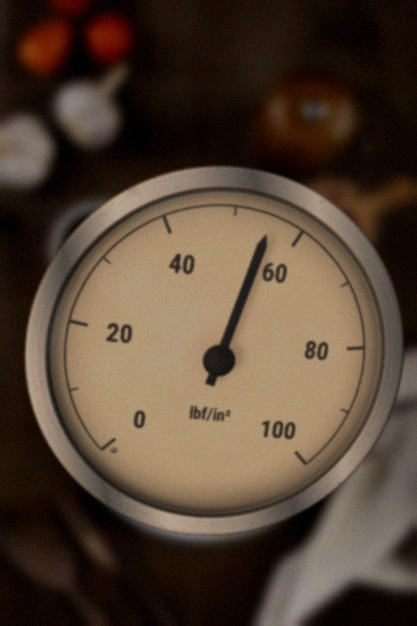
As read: 55,psi
